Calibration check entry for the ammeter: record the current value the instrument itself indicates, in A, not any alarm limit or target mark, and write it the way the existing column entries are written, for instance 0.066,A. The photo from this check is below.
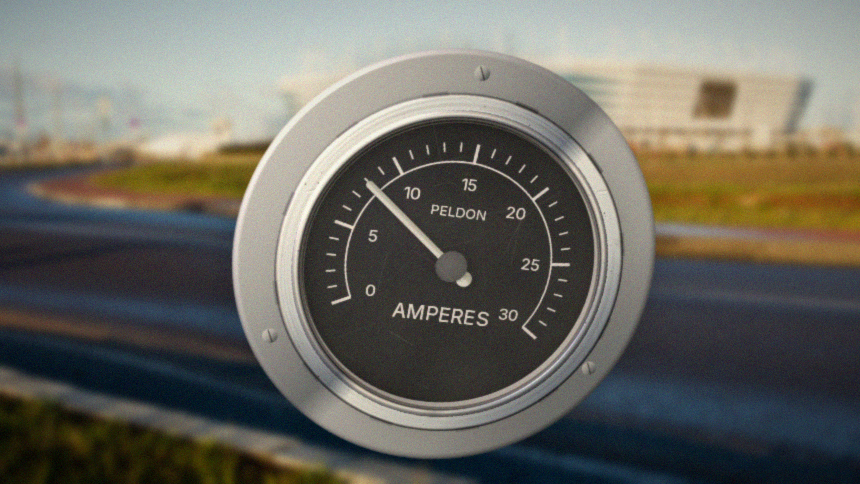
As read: 8,A
